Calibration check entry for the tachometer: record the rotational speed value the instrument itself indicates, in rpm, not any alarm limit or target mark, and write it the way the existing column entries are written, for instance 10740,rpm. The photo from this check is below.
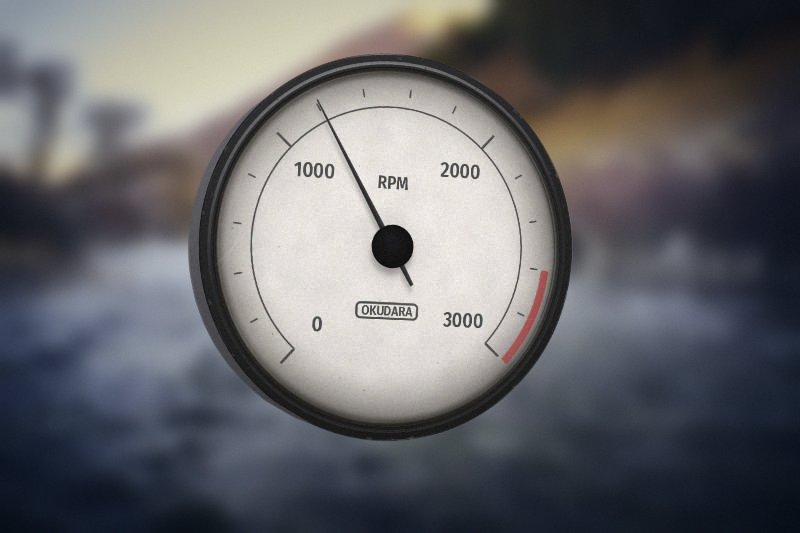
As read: 1200,rpm
